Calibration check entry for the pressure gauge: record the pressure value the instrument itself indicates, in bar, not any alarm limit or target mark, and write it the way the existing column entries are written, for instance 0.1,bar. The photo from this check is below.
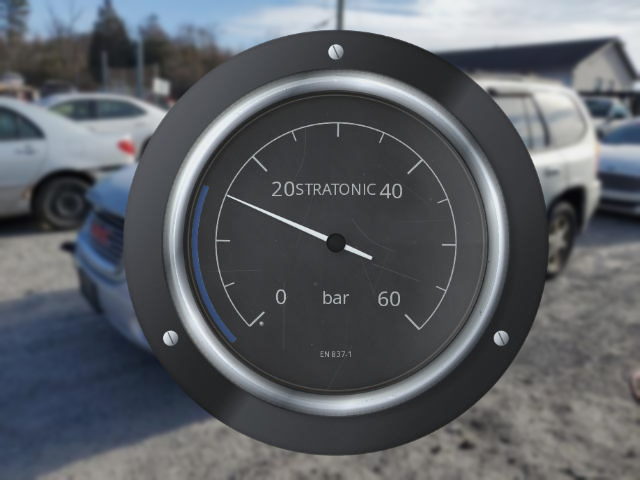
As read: 15,bar
